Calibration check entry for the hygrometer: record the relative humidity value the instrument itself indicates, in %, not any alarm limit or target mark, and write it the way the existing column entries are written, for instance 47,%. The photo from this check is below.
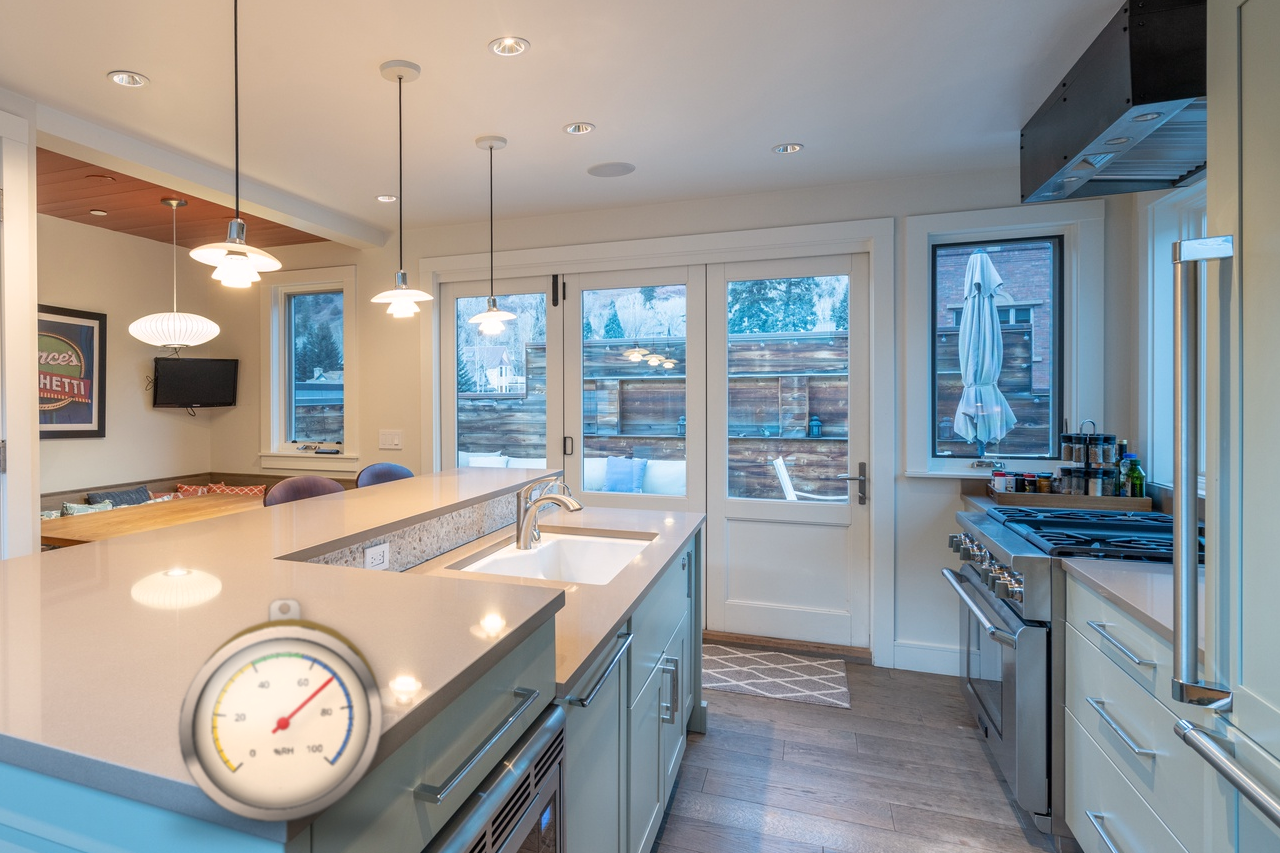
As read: 68,%
